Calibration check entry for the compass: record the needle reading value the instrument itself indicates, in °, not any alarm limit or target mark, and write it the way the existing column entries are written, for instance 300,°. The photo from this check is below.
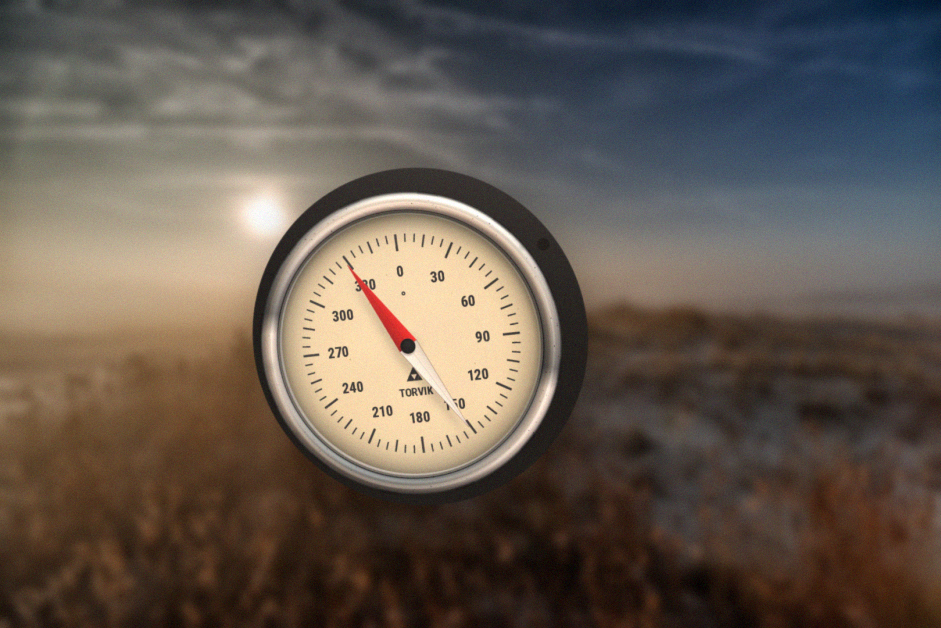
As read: 330,°
